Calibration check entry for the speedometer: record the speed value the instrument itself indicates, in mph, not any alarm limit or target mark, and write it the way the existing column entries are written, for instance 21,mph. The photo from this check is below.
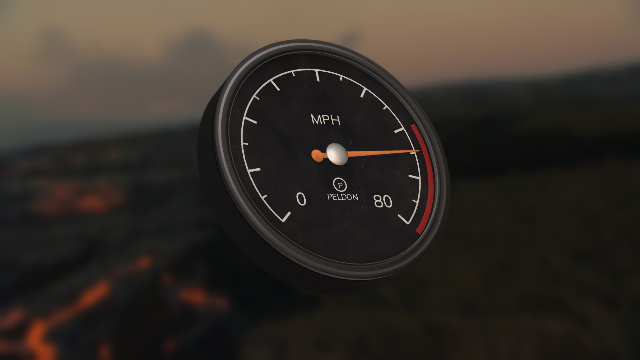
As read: 65,mph
